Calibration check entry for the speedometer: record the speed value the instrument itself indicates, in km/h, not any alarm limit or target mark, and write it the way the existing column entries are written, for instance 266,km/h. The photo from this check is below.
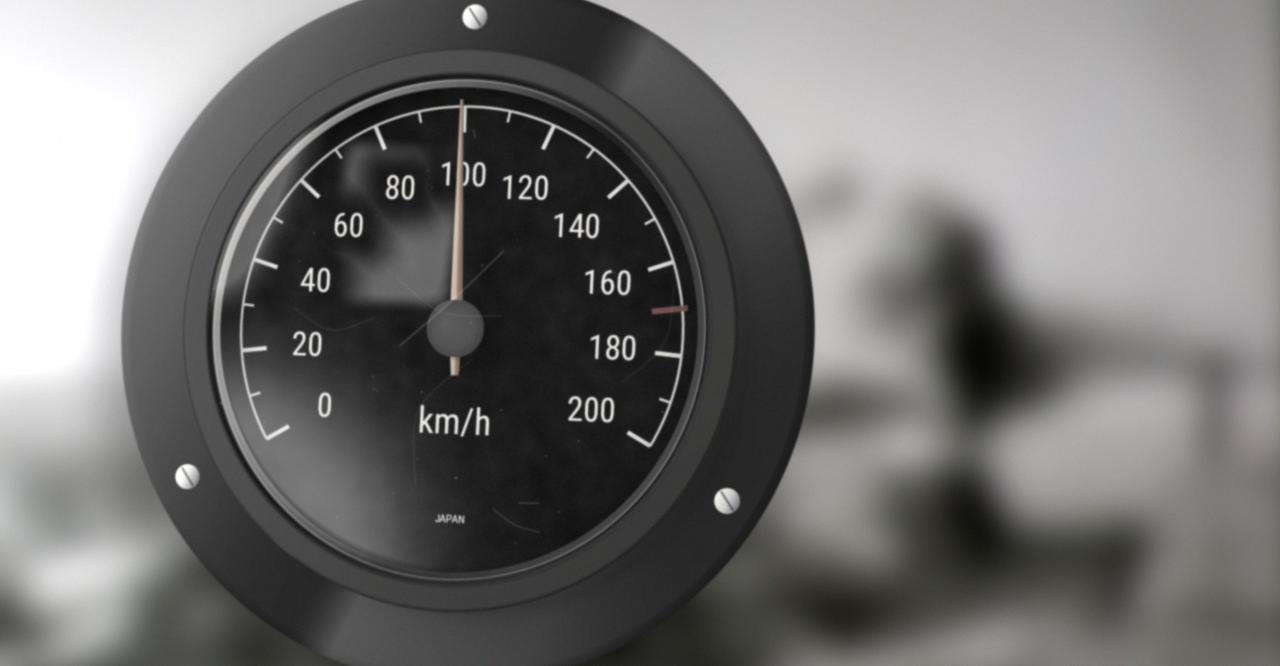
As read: 100,km/h
